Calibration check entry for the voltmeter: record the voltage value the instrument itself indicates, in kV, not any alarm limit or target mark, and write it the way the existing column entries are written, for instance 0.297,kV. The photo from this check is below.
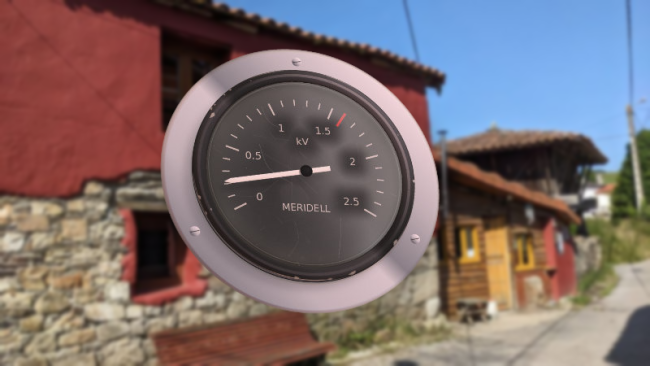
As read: 0.2,kV
